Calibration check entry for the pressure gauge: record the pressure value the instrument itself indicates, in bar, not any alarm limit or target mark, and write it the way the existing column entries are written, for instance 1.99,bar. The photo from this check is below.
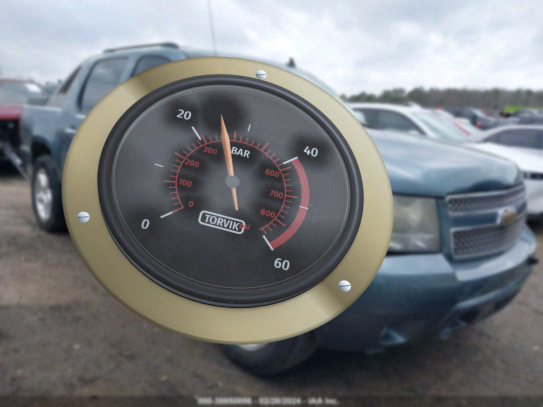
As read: 25,bar
